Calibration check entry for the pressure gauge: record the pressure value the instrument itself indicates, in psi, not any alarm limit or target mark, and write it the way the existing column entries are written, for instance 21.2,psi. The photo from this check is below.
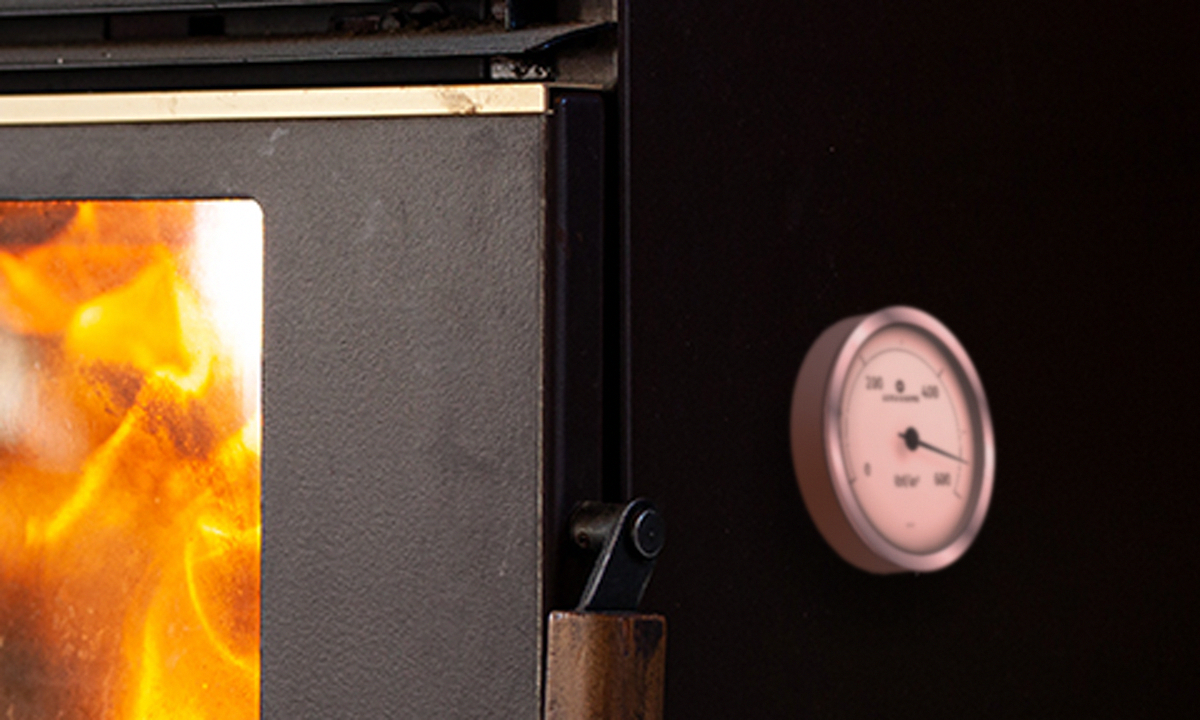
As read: 550,psi
